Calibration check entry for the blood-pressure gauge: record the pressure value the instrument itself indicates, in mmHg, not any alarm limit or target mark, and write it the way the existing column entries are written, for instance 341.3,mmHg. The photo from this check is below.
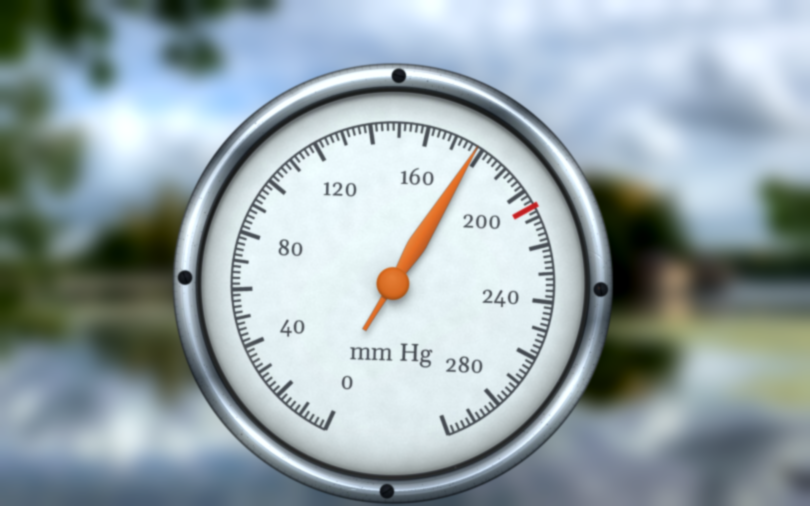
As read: 178,mmHg
